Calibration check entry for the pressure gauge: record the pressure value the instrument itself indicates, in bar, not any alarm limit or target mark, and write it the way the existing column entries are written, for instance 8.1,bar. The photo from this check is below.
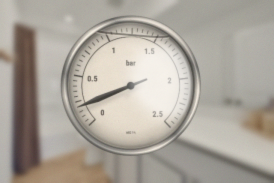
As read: 0.2,bar
